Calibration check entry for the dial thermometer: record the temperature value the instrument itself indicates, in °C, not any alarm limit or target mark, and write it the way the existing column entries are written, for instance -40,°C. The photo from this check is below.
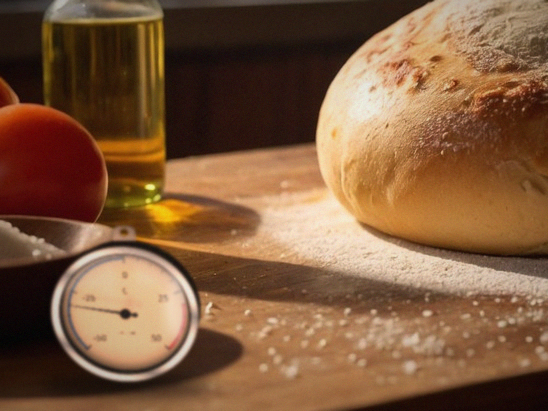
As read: -30,°C
